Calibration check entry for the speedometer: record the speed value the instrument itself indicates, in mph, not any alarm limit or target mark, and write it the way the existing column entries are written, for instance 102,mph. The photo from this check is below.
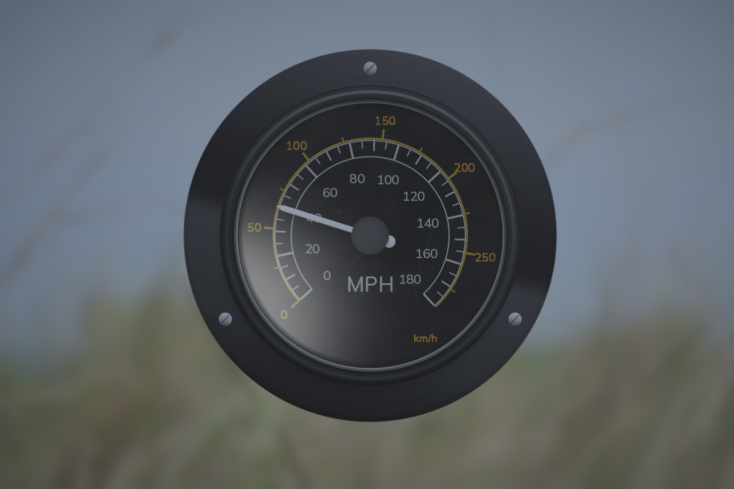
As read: 40,mph
